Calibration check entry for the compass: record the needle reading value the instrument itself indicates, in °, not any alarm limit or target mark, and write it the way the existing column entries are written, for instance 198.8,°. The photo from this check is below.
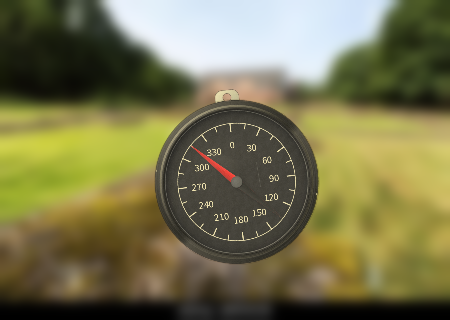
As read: 315,°
